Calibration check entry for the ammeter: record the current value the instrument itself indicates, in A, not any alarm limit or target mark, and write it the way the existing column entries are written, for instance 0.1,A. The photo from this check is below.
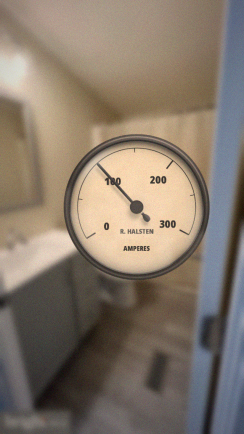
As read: 100,A
